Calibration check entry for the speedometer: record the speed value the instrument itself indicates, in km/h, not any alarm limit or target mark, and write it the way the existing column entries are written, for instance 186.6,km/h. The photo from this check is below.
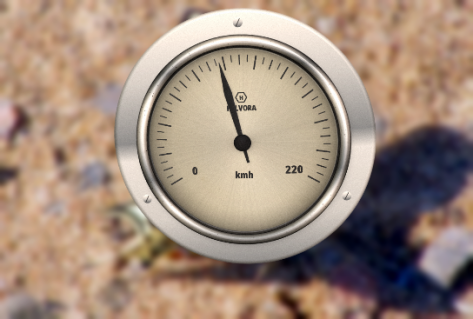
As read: 97.5,km/h
